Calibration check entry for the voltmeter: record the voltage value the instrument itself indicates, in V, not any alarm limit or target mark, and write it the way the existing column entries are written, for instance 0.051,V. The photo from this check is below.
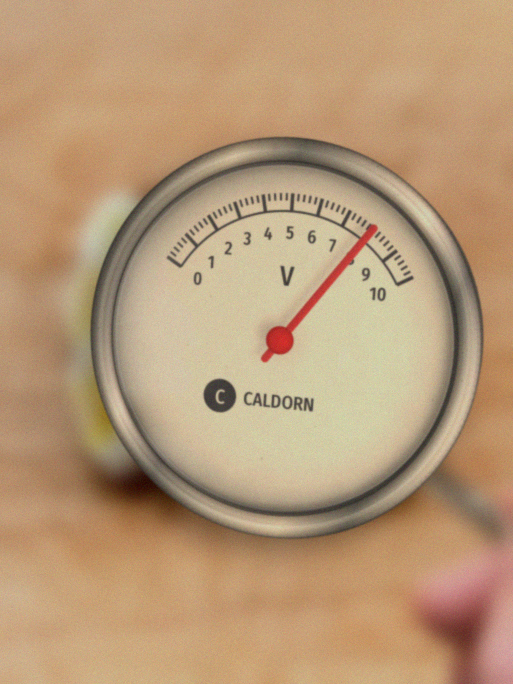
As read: 8,V
